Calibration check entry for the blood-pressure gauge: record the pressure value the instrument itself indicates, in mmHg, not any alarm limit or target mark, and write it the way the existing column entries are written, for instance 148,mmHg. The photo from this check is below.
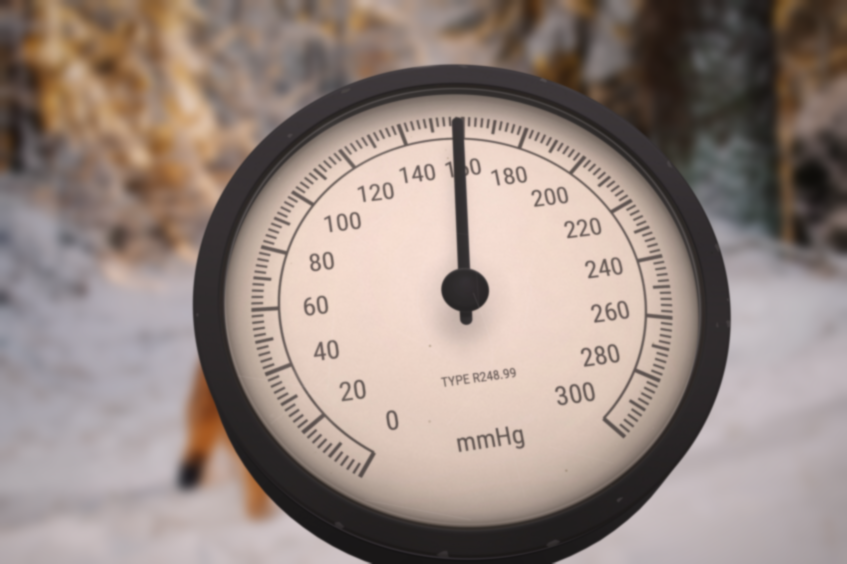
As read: 158,mmHg
